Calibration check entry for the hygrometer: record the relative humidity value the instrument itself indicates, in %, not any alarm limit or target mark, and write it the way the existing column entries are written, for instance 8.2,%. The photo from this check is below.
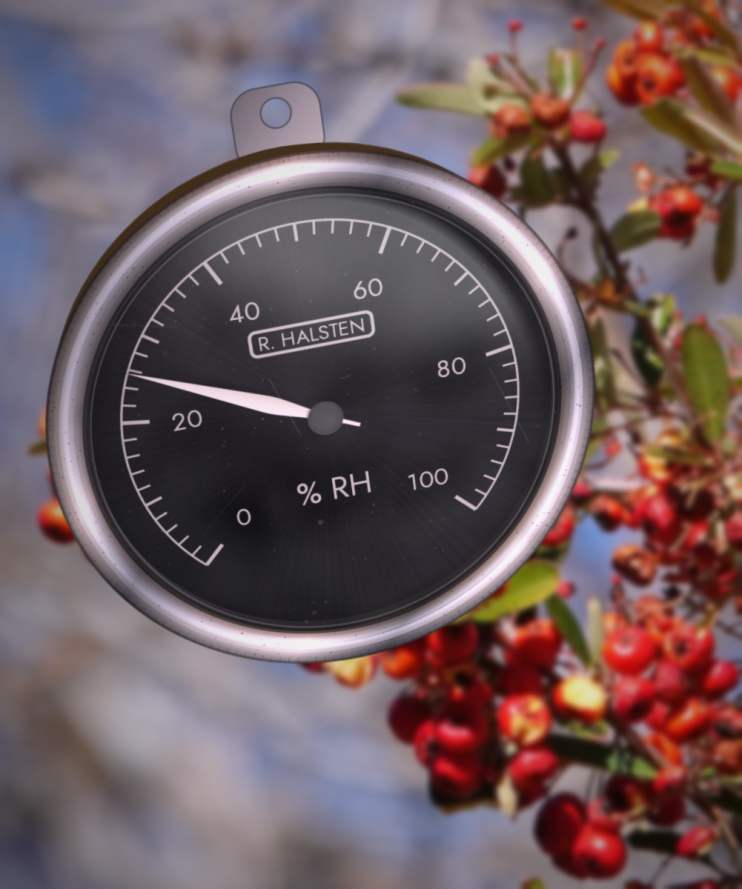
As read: 26,%
